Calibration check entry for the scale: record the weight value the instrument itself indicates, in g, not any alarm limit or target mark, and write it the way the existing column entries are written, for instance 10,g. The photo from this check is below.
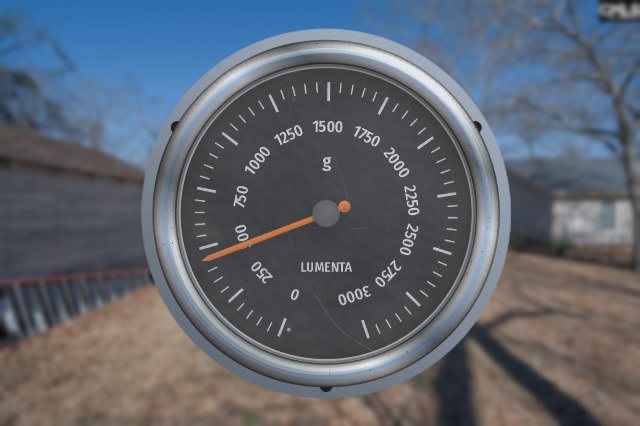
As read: 450,g
